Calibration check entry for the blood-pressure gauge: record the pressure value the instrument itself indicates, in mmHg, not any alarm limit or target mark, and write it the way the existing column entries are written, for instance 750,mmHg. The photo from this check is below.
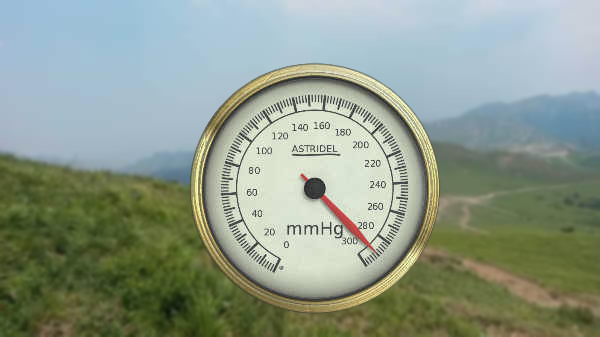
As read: 290,mmHg
